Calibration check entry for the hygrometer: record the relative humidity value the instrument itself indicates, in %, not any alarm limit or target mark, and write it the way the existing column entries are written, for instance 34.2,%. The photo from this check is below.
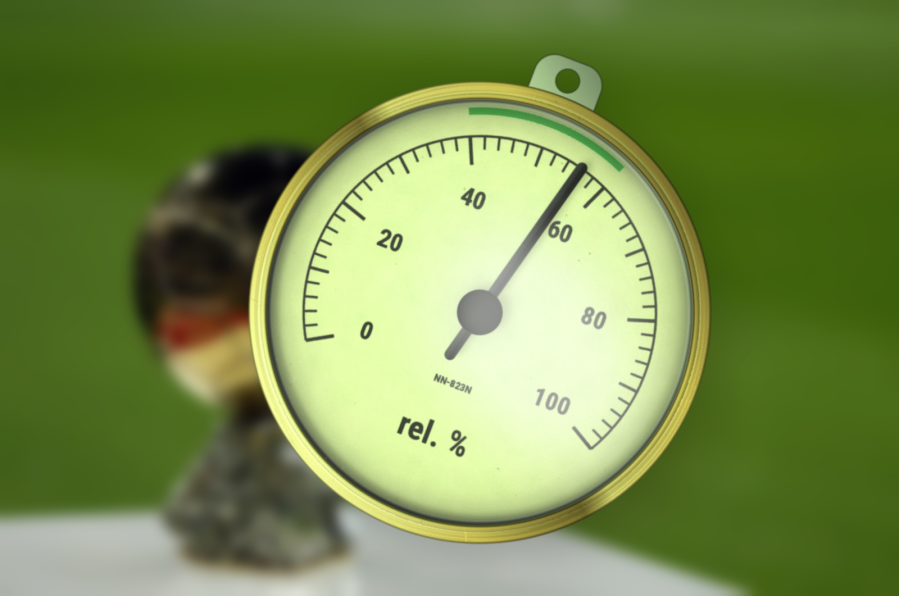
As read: 56,%
